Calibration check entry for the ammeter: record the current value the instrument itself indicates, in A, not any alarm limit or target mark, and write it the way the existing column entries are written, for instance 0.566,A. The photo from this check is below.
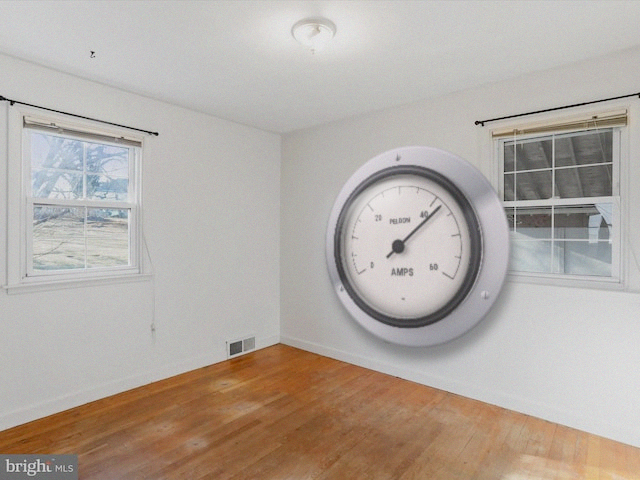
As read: 42.5,A
